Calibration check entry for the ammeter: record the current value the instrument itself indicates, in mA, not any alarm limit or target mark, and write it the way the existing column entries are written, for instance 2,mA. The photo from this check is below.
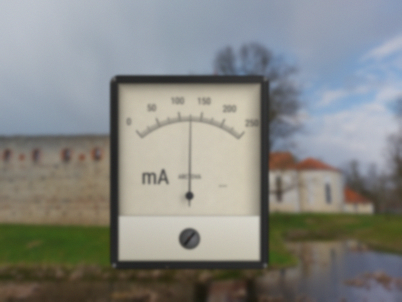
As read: 125,mA
